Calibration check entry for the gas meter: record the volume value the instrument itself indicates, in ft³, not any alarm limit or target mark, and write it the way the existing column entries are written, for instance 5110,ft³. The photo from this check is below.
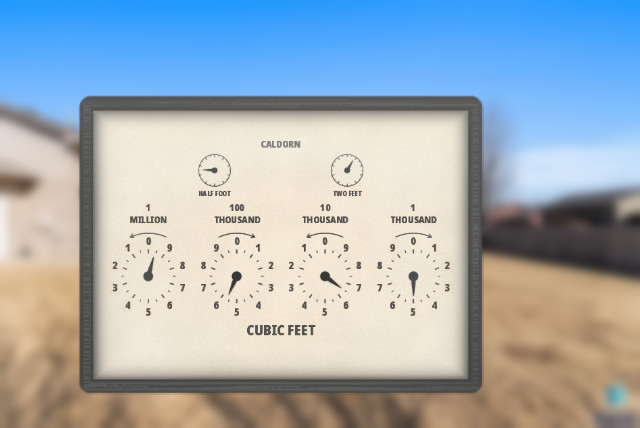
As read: 956500,ft³
